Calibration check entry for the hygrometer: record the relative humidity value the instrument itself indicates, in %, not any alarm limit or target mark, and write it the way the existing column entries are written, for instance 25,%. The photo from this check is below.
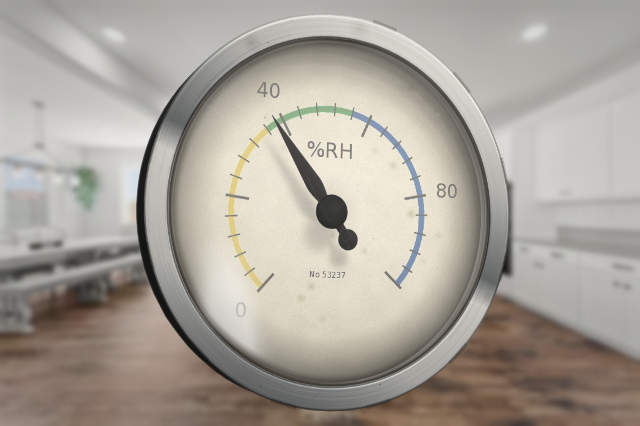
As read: 38,%
